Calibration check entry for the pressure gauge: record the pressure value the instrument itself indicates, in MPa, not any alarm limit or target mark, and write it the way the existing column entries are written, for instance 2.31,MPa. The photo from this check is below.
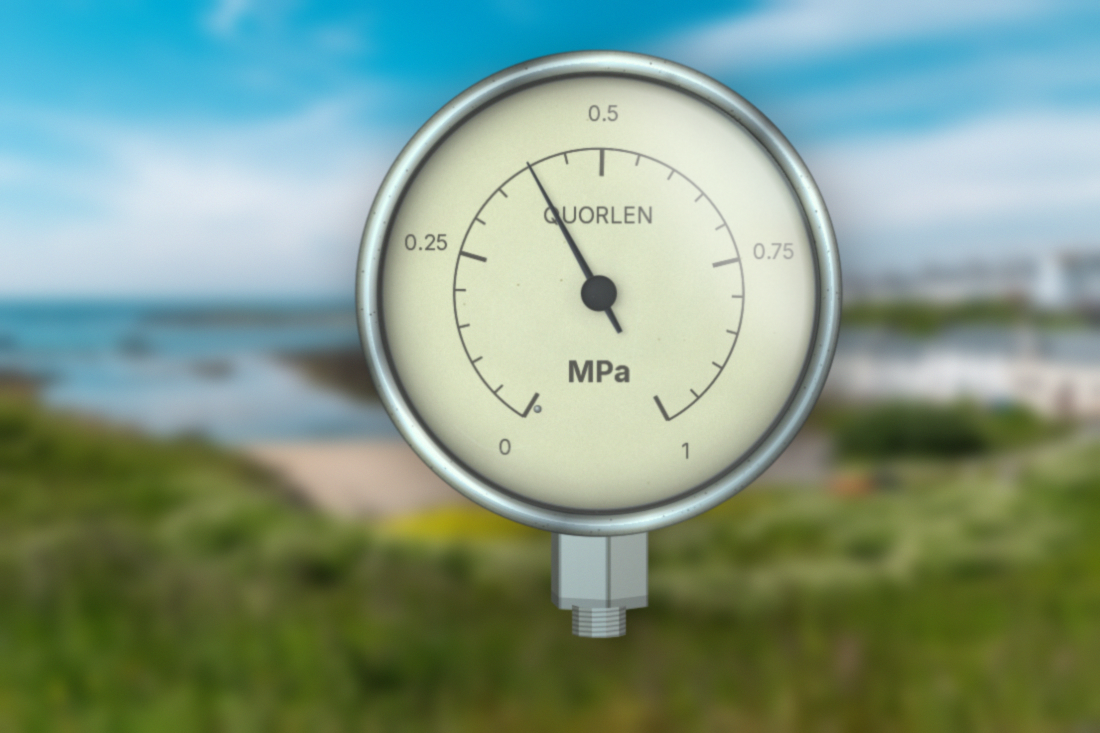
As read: 0.4,MPa
